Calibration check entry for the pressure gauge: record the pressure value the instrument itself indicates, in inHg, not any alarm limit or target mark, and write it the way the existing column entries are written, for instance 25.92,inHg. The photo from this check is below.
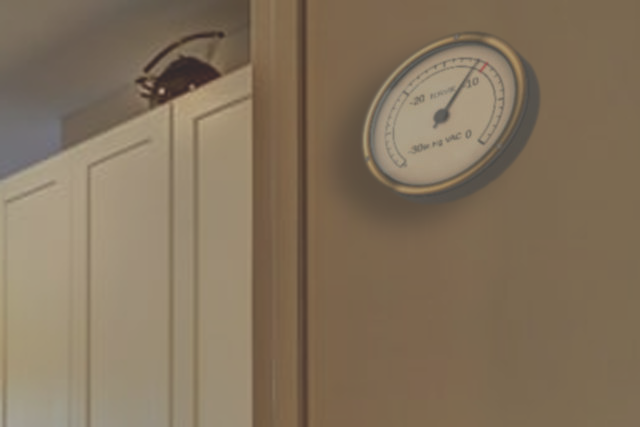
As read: -11,inHg
